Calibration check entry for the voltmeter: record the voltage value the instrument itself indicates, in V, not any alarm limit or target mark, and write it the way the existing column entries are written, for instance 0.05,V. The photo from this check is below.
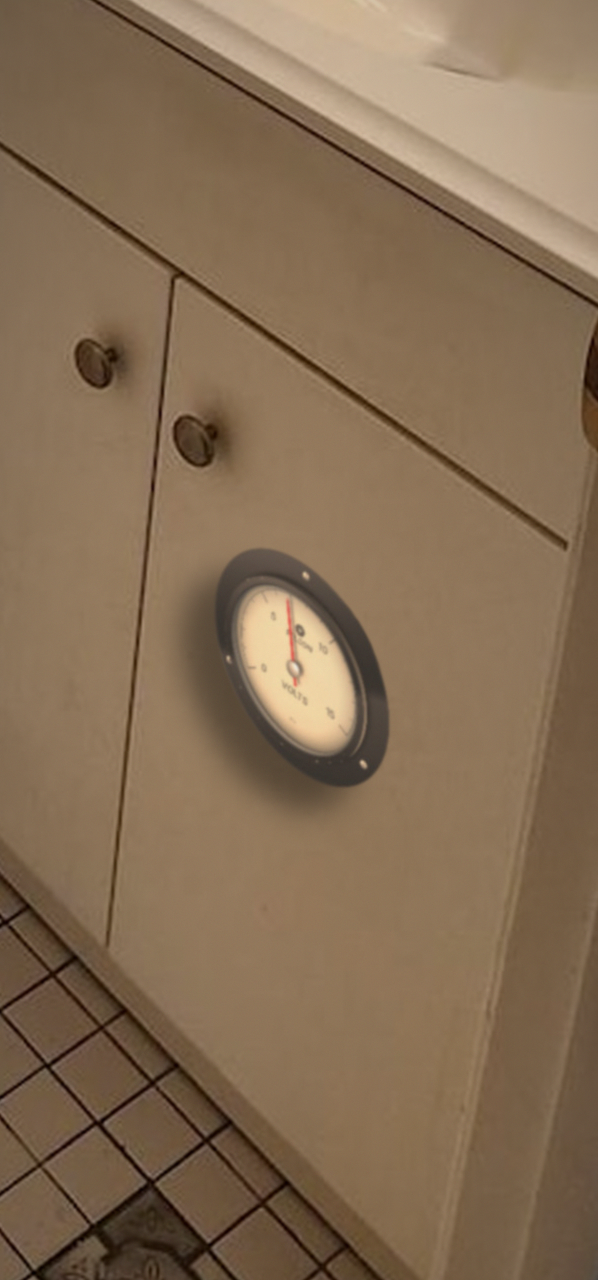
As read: 7,V
